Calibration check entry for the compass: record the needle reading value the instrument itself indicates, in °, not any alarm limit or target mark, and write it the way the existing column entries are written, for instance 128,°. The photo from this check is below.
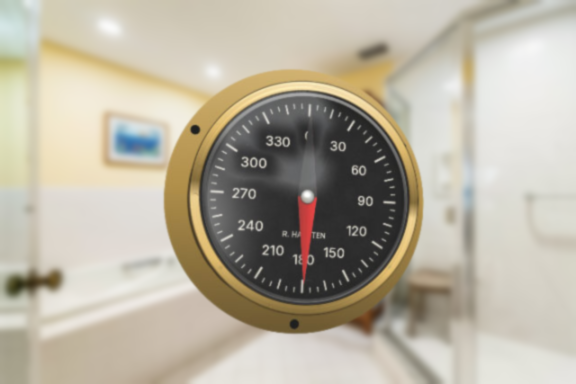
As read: 180,°
